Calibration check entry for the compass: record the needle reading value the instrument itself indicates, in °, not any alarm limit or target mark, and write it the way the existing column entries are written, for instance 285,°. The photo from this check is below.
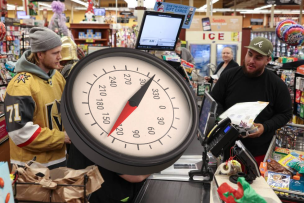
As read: 127.5,°
